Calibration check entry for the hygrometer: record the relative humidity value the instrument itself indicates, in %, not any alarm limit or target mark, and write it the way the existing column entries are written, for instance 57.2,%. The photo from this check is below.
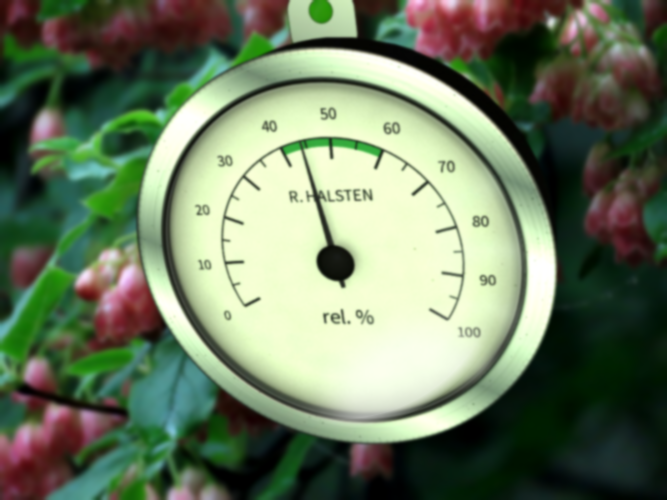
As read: 45,%
